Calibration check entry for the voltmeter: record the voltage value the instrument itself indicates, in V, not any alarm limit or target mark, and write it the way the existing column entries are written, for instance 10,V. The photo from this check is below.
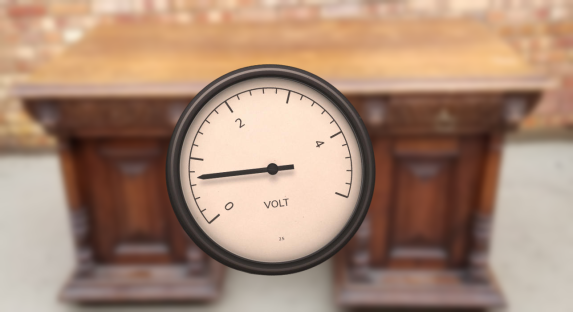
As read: 0.7,V
